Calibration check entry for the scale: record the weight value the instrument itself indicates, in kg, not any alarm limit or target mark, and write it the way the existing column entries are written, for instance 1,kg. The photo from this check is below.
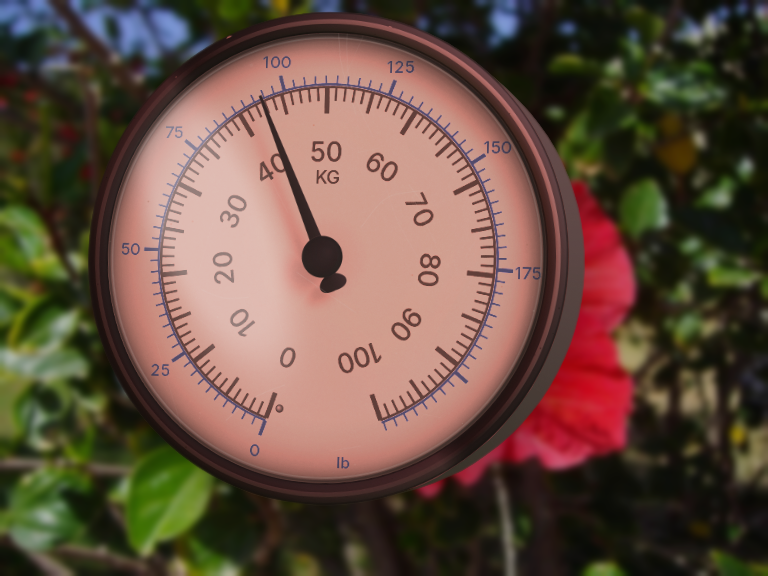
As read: 43,kg
